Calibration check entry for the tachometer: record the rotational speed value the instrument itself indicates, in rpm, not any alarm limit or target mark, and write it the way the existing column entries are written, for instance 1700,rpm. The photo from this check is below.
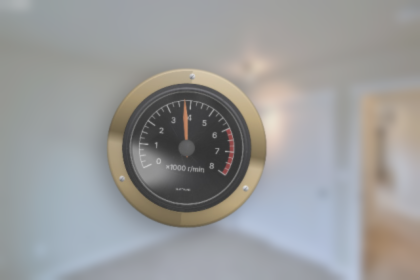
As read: 3750,rpm
